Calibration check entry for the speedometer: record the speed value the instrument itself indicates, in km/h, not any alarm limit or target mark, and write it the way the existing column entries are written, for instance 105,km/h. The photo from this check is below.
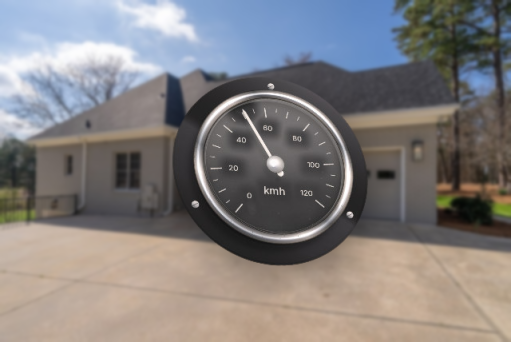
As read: 50,km/h
